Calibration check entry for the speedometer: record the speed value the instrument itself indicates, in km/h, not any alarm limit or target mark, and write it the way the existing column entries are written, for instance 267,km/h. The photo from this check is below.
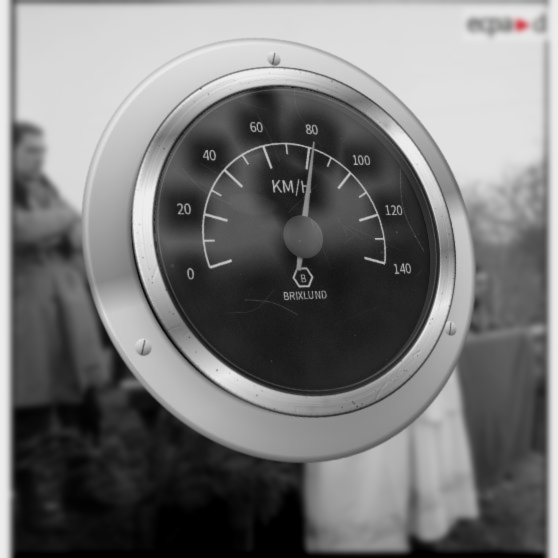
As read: 80,km/h
